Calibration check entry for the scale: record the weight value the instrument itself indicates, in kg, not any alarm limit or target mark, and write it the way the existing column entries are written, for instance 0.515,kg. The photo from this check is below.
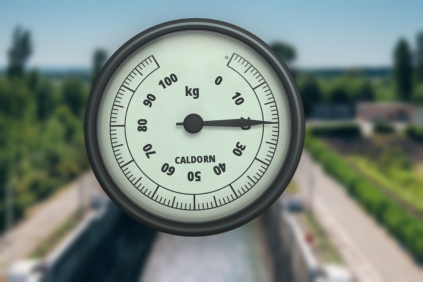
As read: 20,kg
